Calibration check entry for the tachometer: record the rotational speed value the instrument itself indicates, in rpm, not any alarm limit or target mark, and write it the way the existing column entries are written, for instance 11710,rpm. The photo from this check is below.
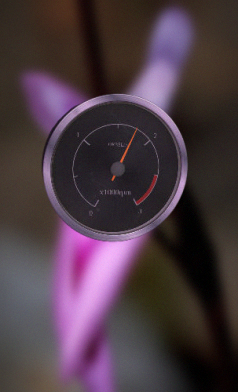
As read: 1750,rpm
